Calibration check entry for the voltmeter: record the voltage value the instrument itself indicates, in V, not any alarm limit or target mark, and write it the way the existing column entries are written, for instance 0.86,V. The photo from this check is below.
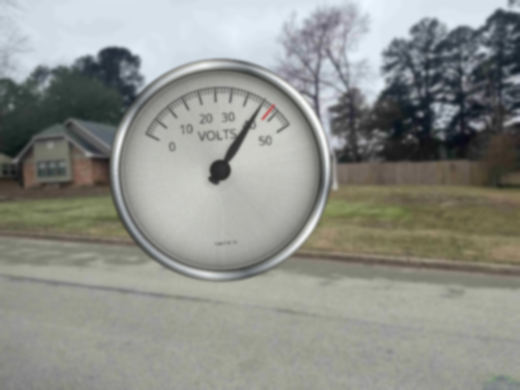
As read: 40,V
